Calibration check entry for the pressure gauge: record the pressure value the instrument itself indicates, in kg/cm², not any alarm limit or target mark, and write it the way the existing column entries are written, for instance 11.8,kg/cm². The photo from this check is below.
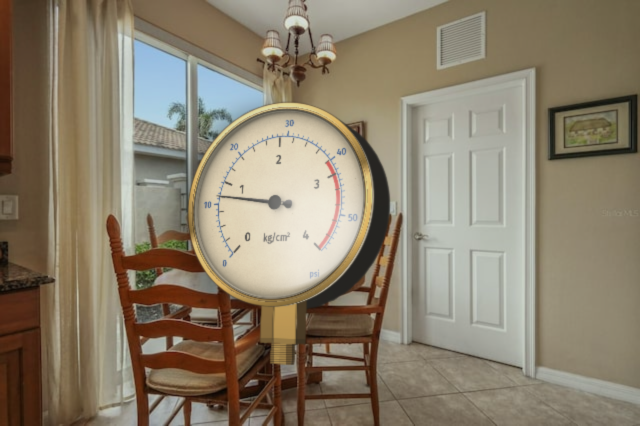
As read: 0.8,kg/cm²
